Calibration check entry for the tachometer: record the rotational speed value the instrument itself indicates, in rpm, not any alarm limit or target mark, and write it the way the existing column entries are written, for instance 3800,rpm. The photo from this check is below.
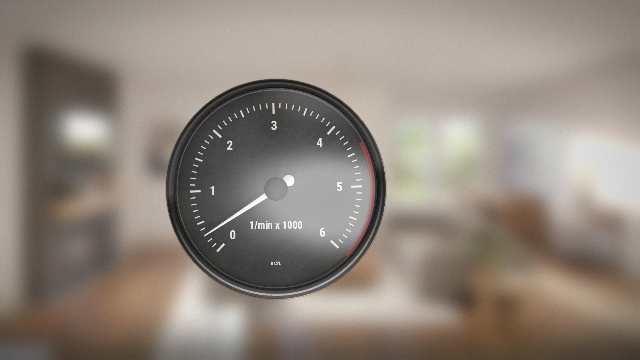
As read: 300,rpm
